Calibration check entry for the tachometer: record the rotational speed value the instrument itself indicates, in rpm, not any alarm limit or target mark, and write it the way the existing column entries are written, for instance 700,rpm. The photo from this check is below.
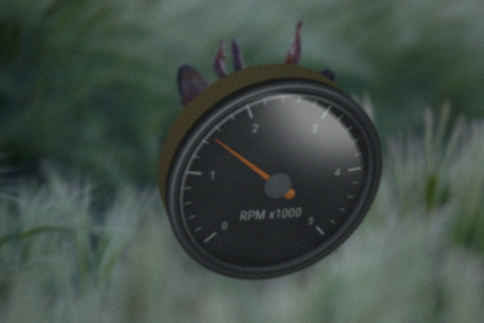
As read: 1500,rpm
